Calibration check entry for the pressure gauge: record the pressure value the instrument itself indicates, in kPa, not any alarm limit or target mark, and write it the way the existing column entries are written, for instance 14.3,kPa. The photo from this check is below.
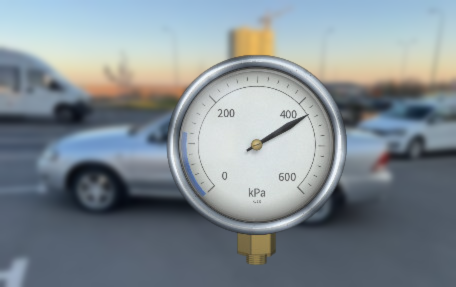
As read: 430,kPa
